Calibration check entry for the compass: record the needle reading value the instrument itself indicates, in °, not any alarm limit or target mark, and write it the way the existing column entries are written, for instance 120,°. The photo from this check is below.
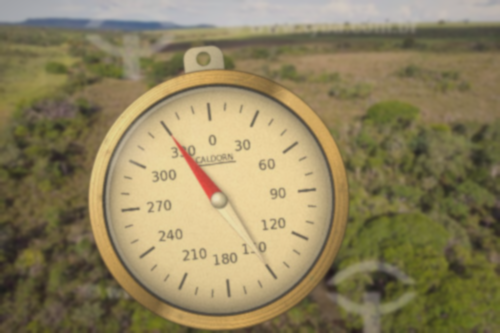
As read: 330,°
